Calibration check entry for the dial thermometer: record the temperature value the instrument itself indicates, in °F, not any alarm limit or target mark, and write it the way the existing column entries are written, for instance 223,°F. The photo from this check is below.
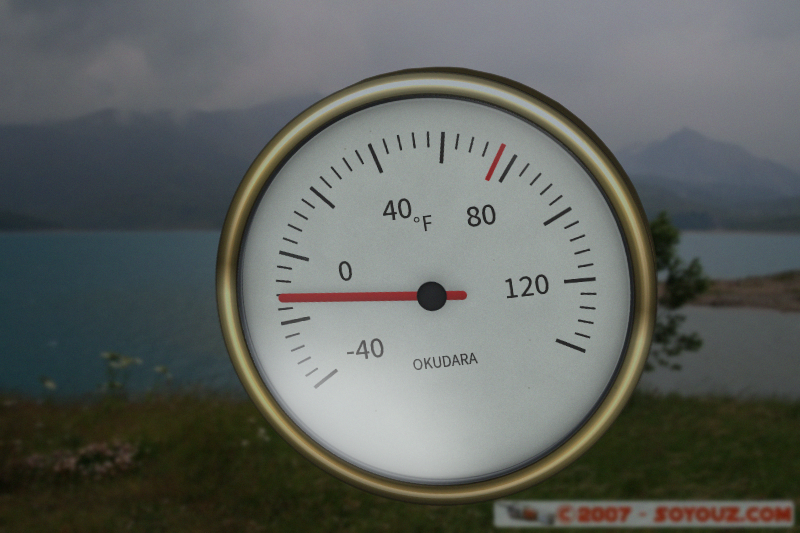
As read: -12,°F
